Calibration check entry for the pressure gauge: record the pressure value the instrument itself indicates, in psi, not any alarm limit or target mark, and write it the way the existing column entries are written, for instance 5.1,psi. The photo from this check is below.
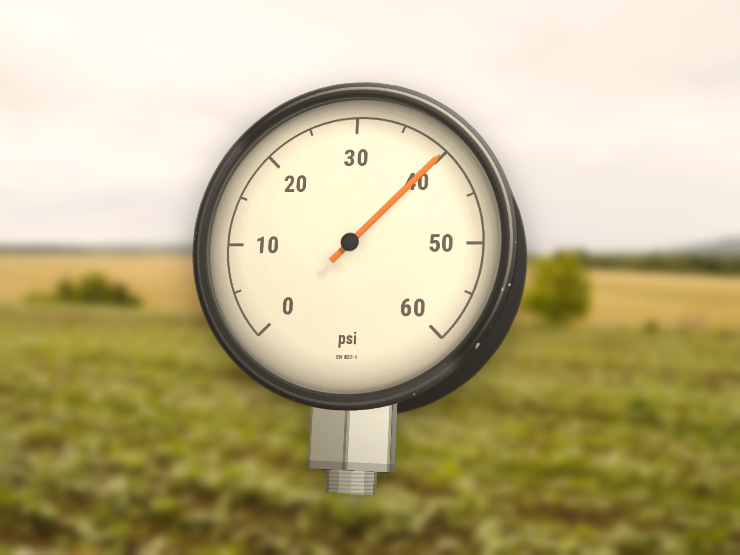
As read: 40,psi
